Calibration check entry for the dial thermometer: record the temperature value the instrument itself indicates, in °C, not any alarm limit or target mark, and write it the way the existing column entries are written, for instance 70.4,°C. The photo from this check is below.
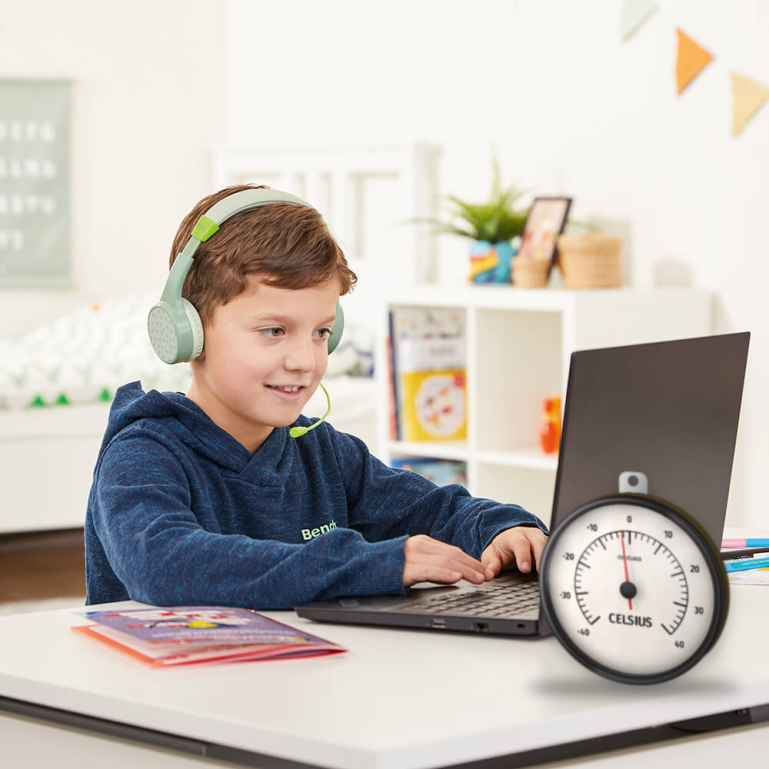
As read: -2,°C
